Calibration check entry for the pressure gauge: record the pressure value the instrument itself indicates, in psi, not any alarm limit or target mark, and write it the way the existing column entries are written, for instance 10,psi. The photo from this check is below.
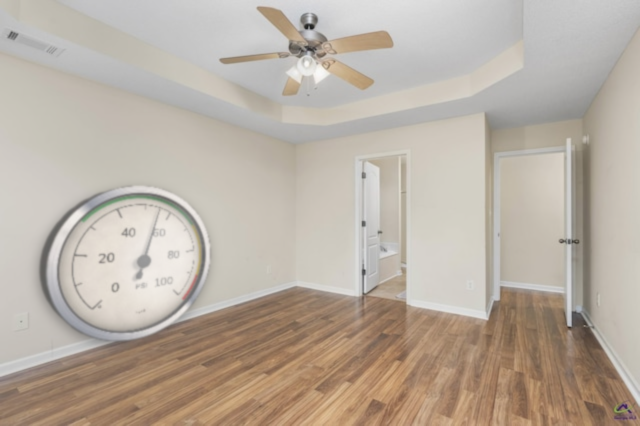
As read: 55,psi
